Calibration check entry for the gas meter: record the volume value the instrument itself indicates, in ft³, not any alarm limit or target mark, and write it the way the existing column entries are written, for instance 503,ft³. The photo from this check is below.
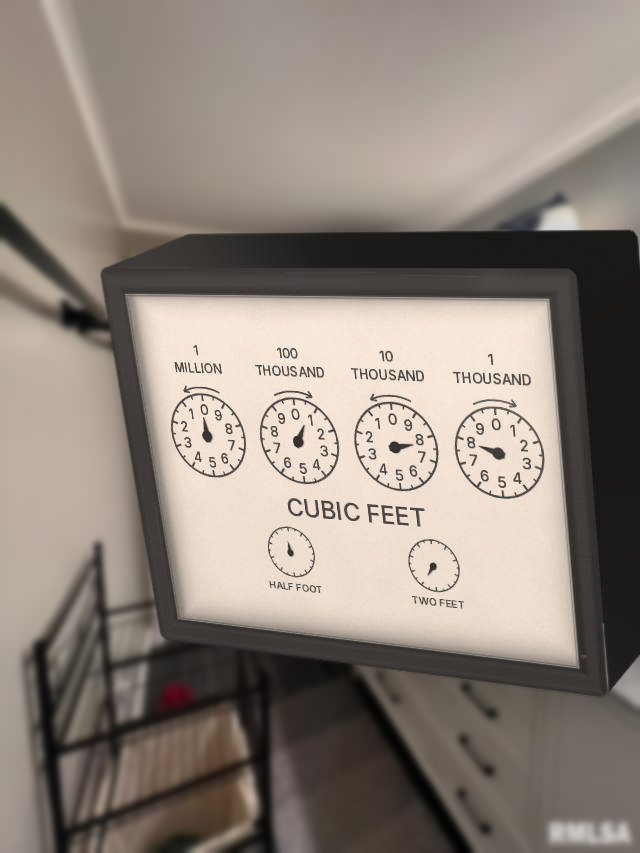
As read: 7800,ft³
